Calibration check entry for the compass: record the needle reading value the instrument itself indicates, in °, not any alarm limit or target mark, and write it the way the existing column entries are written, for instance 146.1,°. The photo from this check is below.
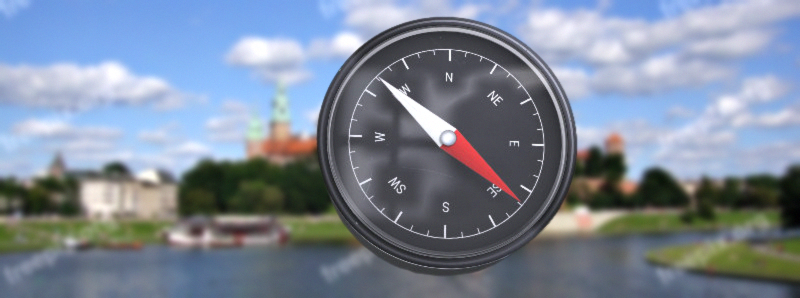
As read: 130,°
